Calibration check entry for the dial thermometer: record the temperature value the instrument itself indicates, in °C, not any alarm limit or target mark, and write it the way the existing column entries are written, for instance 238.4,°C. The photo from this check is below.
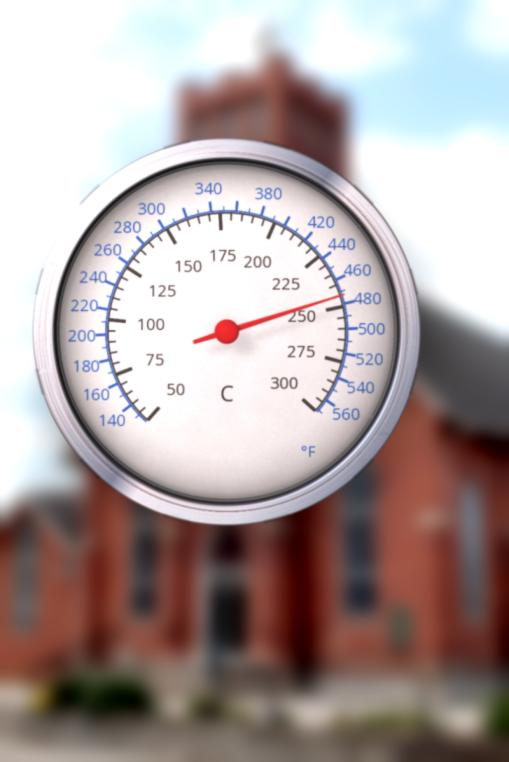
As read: 245,°C
